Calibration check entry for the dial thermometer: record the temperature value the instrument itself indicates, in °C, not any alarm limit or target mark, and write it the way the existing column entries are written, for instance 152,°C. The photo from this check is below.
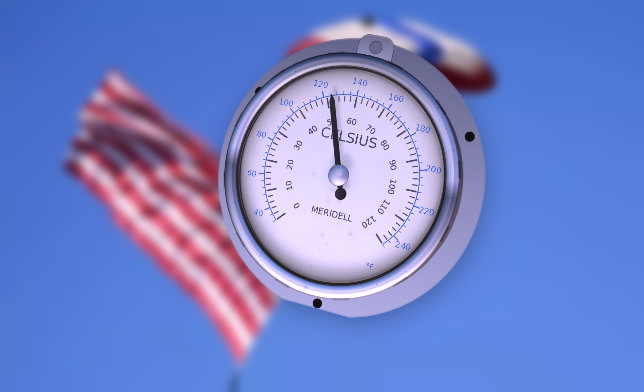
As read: 52,°C
